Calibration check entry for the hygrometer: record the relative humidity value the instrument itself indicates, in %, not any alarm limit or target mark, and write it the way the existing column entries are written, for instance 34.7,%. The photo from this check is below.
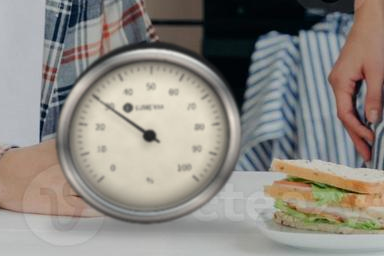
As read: 30,%
